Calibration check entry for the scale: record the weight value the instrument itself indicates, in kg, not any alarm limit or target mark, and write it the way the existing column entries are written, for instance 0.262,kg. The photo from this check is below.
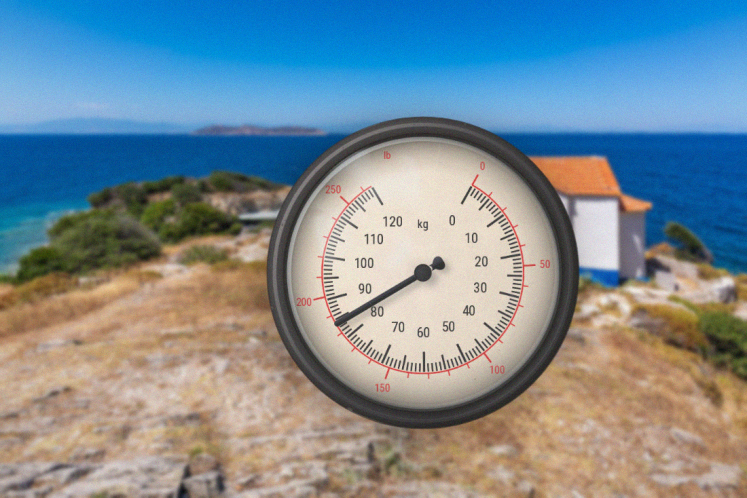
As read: 84,kg
